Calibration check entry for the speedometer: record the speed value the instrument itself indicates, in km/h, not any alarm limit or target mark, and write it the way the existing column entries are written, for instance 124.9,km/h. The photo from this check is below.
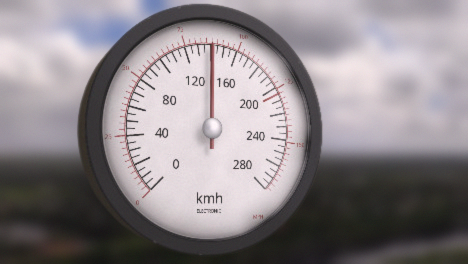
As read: 140,km/h
